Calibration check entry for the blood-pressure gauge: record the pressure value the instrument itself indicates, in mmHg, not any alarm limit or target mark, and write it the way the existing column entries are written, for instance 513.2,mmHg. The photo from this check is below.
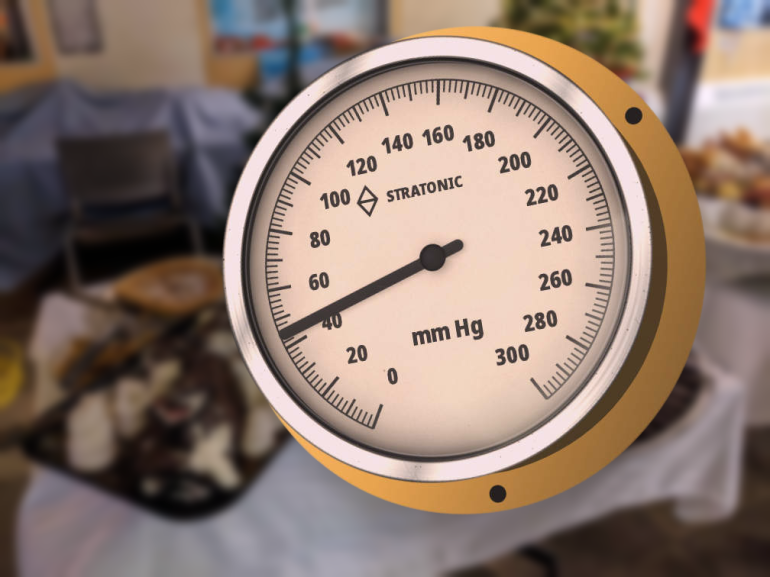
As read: 44,mmHg
